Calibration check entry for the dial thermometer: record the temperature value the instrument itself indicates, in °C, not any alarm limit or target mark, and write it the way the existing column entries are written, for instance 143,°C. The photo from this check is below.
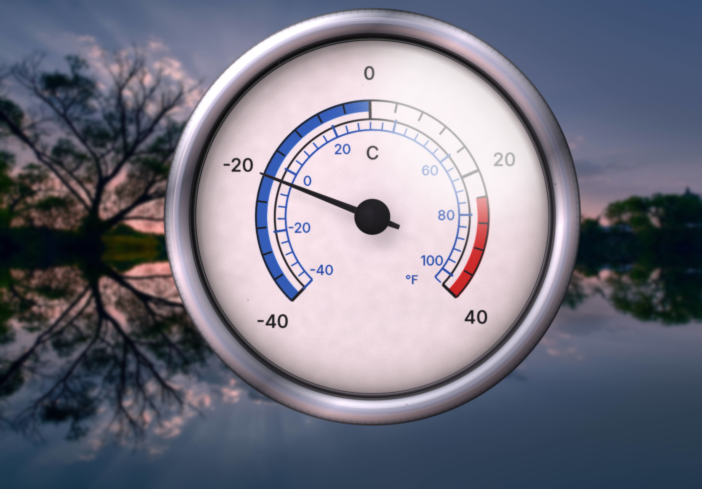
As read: -20,°C
